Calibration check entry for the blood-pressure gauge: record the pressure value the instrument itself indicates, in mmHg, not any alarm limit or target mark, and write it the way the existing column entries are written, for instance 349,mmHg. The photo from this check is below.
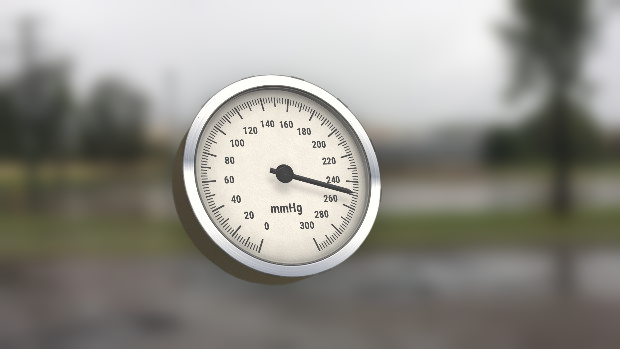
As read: 250,mmHg
